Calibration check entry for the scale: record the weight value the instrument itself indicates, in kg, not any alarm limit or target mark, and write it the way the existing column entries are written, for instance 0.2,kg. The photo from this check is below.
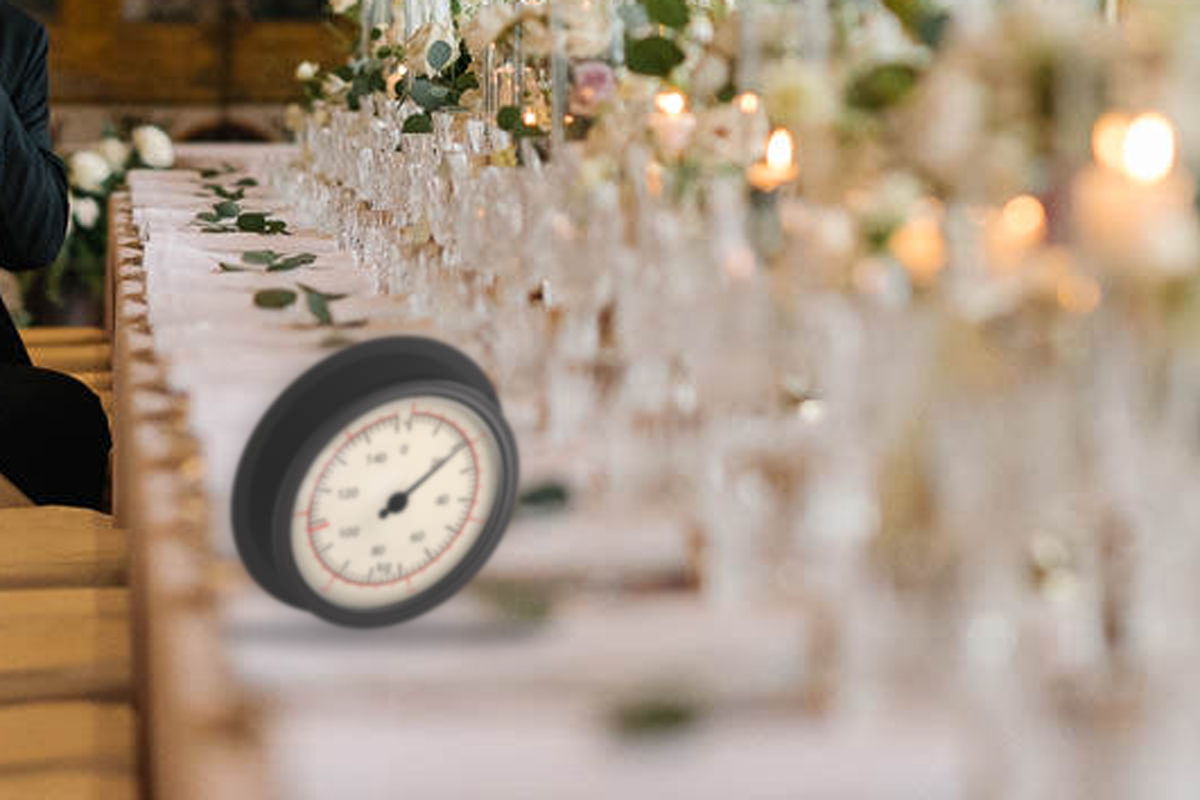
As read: 20,kg
